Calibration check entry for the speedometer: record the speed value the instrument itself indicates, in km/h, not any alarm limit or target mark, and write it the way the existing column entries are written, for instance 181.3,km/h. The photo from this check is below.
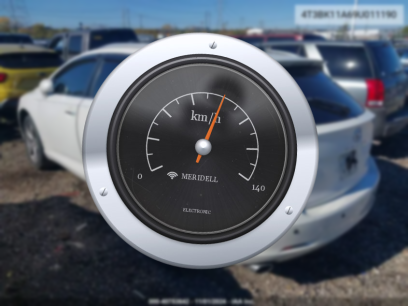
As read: 80,km/h
